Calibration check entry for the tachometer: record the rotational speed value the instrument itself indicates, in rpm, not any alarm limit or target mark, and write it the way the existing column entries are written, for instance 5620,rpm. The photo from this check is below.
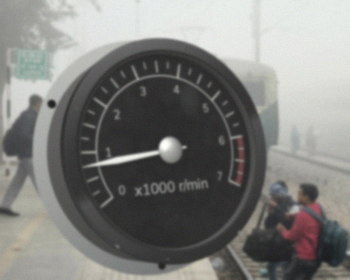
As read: 750,rpm
